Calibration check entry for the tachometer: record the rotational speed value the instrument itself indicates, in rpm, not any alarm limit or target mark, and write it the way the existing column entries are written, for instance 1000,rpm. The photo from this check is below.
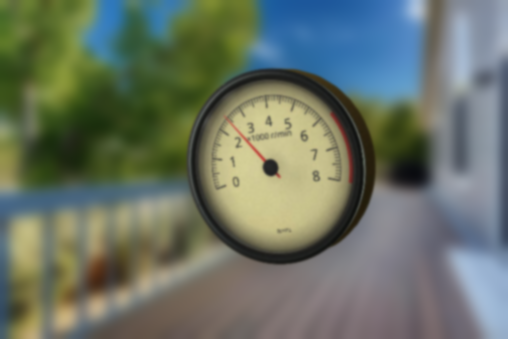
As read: 2500,rpm
